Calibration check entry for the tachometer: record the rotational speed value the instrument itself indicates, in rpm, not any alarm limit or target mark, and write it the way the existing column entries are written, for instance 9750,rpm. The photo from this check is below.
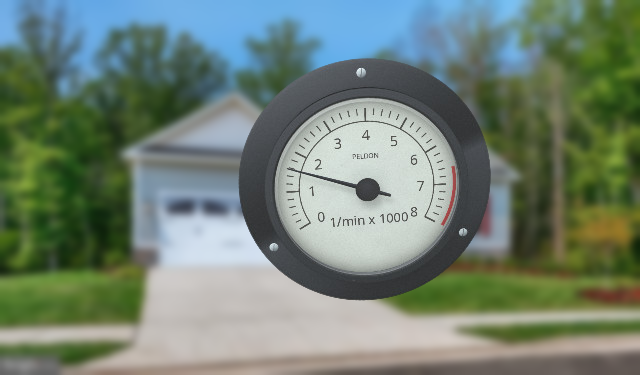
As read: 1600,rpm
